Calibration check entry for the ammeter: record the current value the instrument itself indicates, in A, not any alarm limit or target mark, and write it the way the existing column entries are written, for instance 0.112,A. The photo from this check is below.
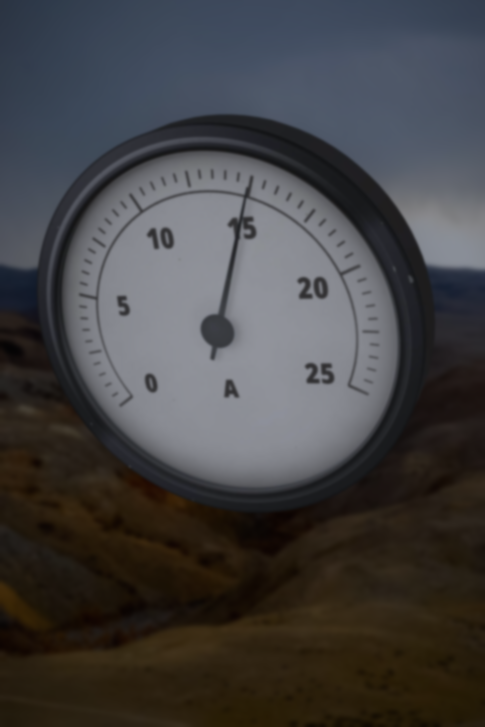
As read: 15,A
